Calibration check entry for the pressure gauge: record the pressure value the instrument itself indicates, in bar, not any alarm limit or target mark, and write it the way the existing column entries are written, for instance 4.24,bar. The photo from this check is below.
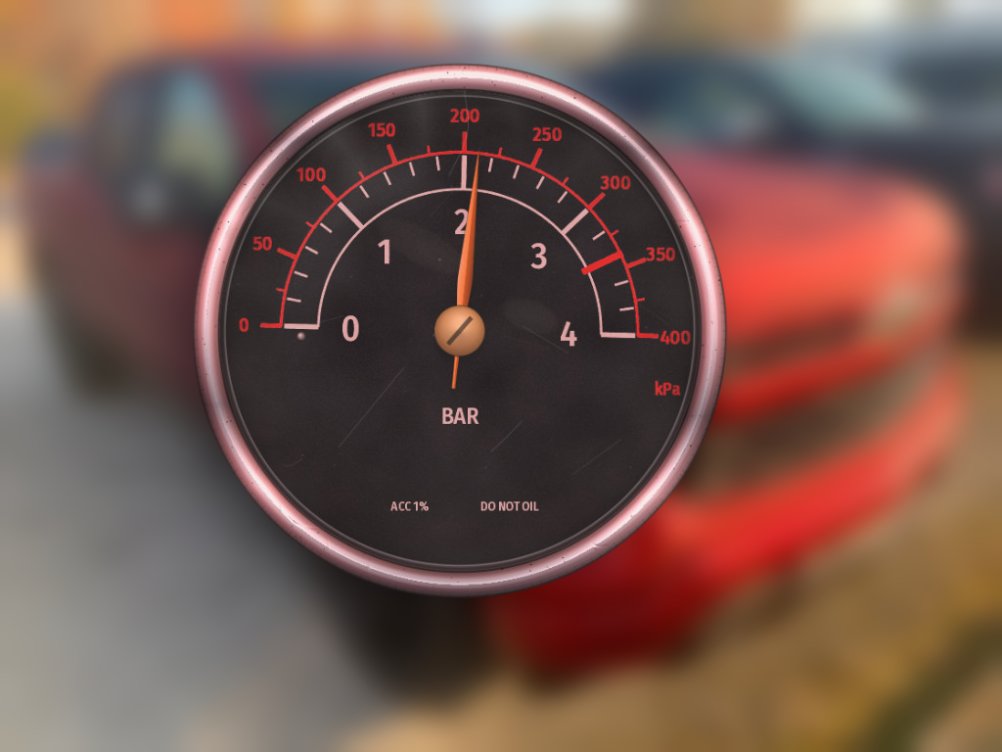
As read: 2.1,bar
